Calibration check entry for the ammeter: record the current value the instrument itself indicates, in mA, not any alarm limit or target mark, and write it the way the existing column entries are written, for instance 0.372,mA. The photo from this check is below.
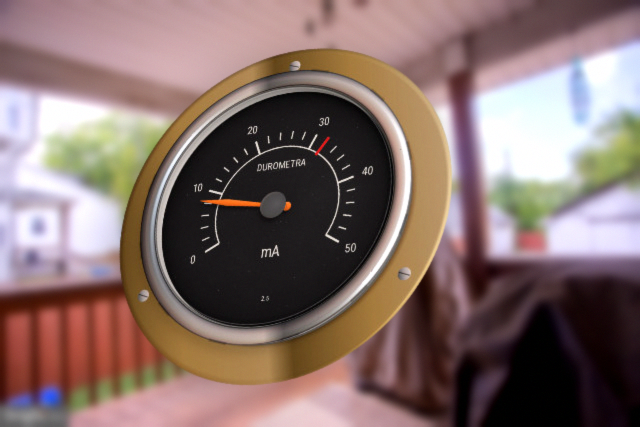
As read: 8,mA
